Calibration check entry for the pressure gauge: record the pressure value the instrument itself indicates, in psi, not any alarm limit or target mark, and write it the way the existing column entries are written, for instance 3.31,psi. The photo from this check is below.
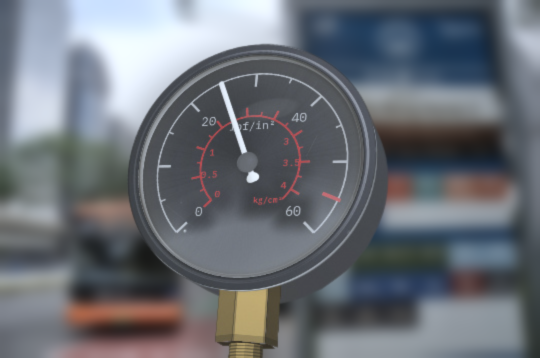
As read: 25,psi
